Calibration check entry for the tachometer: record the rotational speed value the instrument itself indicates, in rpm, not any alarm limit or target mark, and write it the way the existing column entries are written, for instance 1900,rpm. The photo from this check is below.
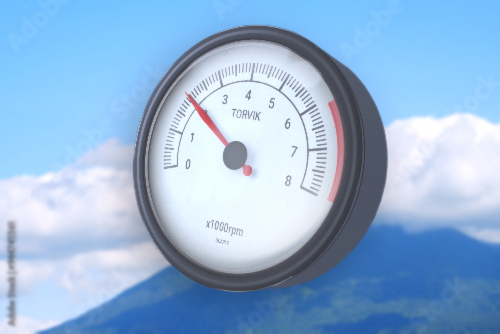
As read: 2000,rpm
